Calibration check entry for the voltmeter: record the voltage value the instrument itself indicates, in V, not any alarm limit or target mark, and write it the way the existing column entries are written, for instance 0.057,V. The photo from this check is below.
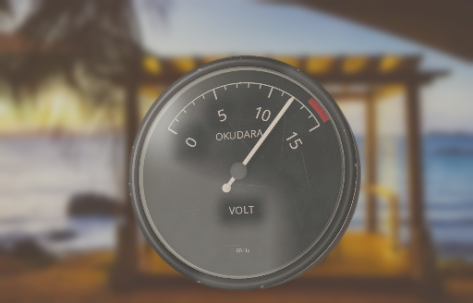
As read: 12,V
